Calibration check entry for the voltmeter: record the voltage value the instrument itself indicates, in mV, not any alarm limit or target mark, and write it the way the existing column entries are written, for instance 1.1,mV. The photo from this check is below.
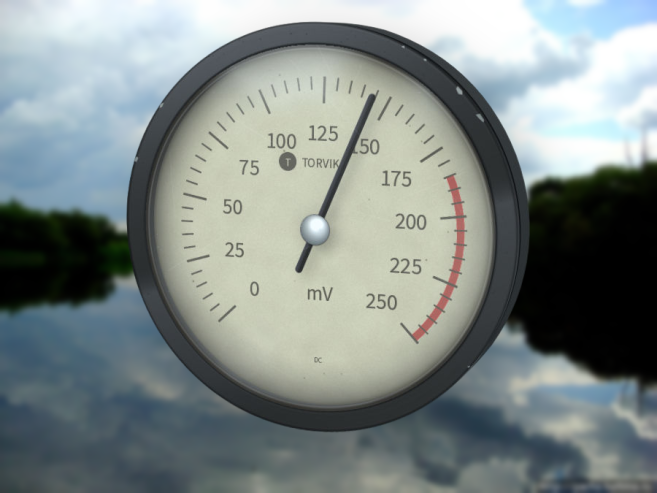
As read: 145,mV
